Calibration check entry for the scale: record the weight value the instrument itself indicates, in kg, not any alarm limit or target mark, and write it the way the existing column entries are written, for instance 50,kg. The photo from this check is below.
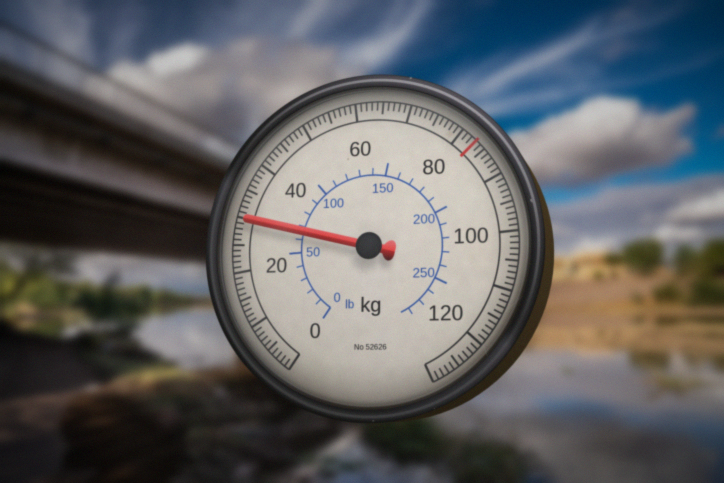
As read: 30,kg
